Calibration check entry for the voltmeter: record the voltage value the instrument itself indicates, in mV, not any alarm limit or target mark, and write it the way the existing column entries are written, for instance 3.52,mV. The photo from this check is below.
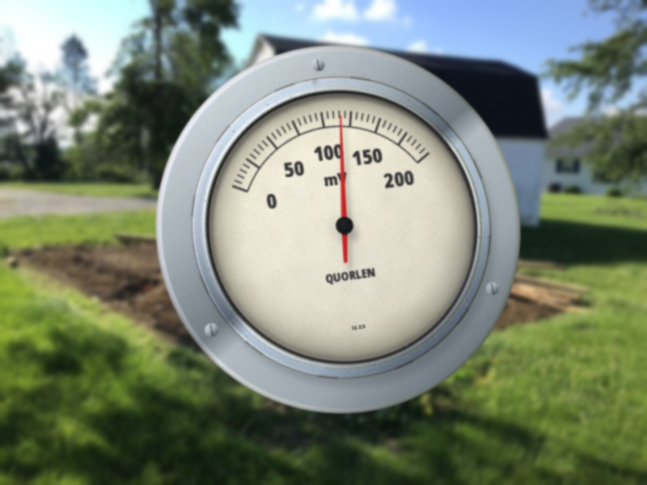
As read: 115,mV
